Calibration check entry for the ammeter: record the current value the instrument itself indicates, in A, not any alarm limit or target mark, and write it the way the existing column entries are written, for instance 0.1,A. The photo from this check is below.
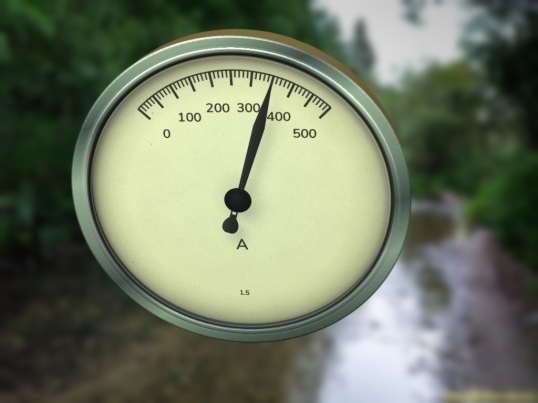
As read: 350,A
